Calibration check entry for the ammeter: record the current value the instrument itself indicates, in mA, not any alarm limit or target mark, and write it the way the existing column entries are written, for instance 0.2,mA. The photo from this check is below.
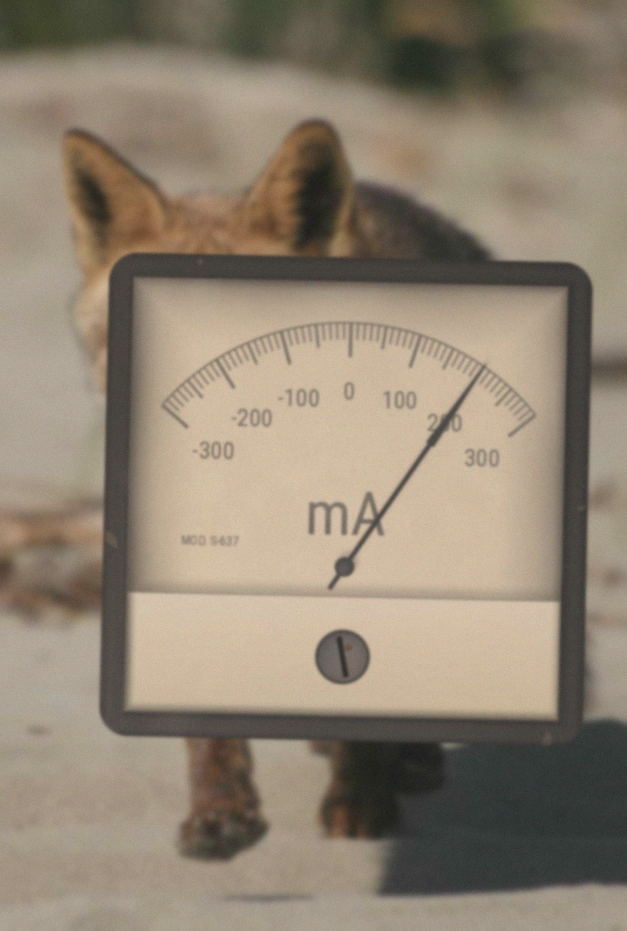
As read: 200,mA
